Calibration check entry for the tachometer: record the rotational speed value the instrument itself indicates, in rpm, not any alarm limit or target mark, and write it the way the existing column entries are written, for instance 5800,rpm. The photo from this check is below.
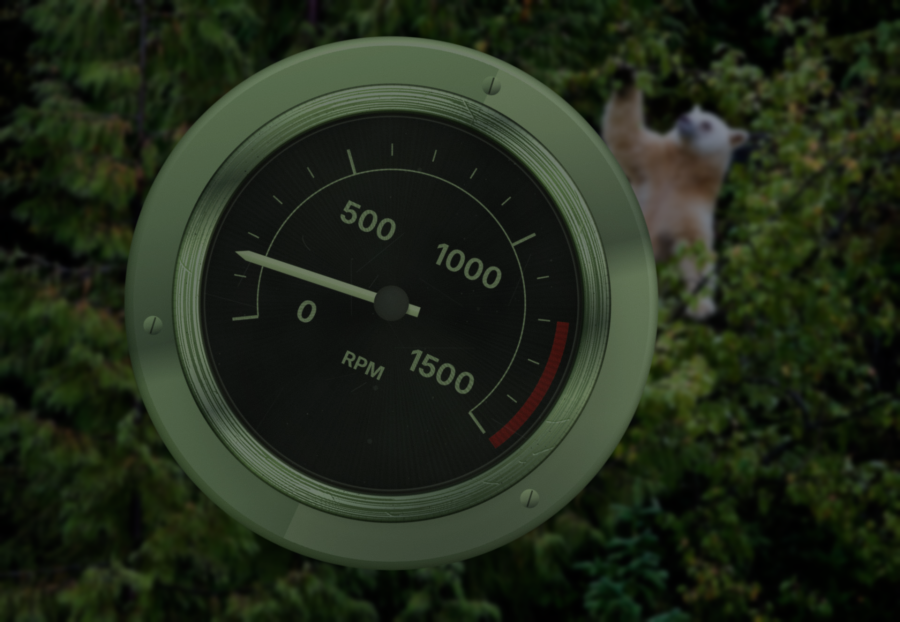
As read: 150,rpm
